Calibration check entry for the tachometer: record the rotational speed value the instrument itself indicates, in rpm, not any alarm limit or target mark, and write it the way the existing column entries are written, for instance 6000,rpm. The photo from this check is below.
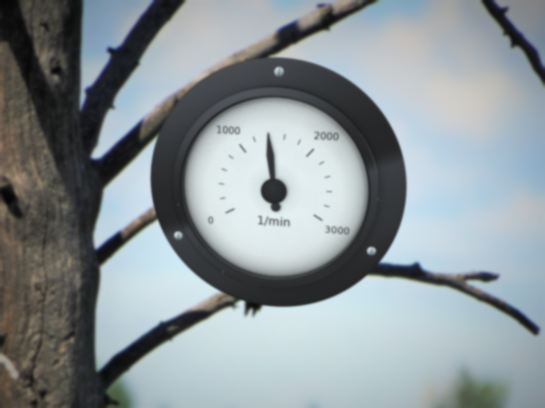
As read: 1400,rpm
